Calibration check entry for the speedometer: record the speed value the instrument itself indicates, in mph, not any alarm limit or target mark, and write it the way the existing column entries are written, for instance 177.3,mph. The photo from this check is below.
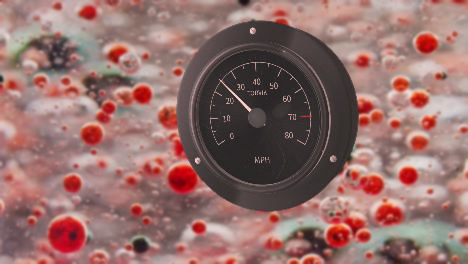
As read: 25,mph
